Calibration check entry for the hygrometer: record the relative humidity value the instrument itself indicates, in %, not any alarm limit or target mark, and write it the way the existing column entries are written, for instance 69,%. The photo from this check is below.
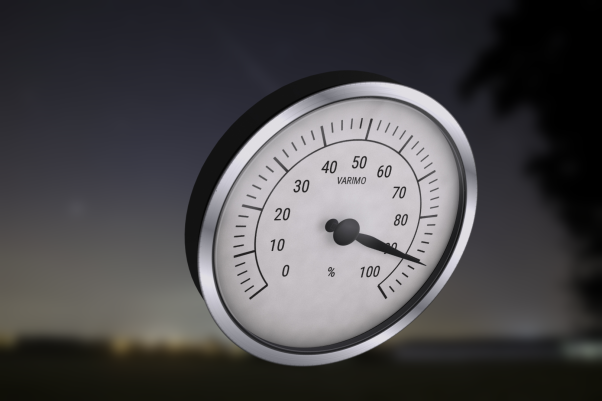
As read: 90,%
